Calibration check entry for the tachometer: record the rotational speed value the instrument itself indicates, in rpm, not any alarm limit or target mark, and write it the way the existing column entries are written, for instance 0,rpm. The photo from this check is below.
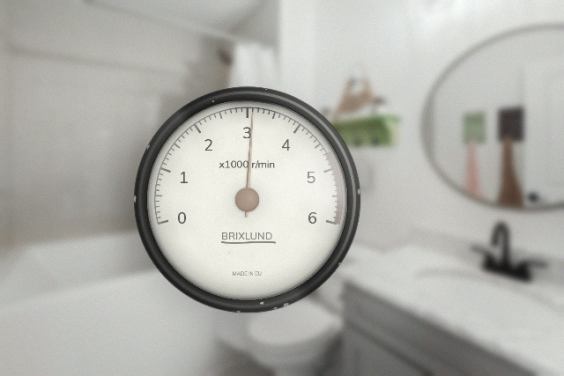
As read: 3100,rpm
